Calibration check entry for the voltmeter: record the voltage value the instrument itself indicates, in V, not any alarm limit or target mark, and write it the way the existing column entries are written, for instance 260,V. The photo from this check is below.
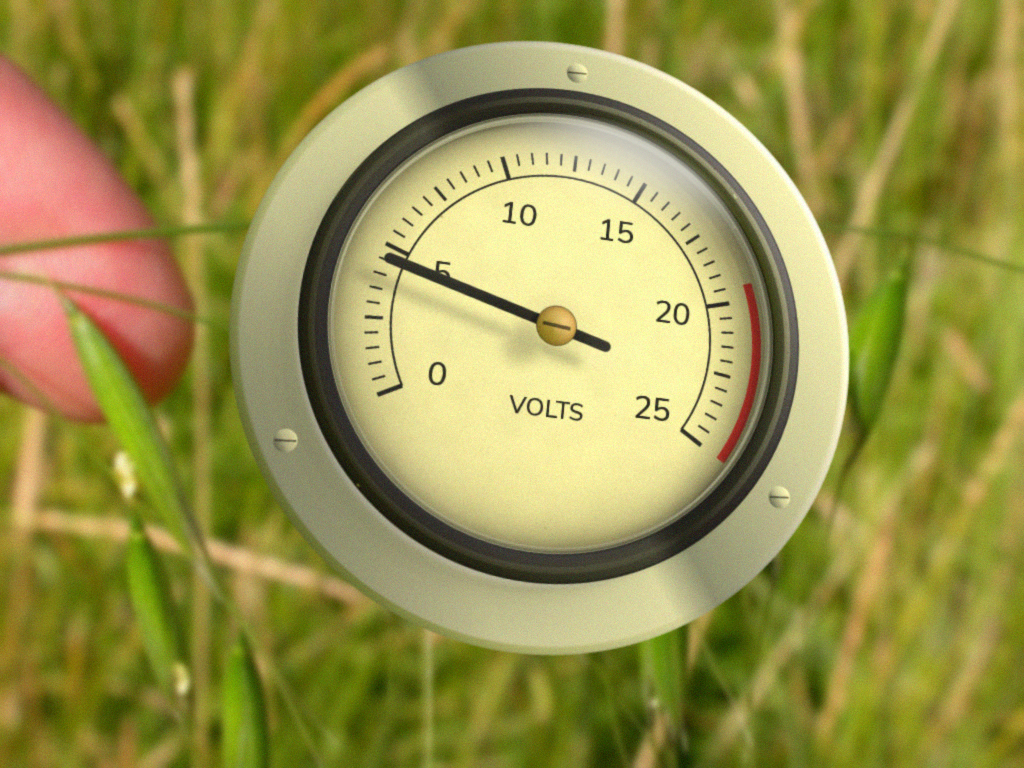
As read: 4.5,V
